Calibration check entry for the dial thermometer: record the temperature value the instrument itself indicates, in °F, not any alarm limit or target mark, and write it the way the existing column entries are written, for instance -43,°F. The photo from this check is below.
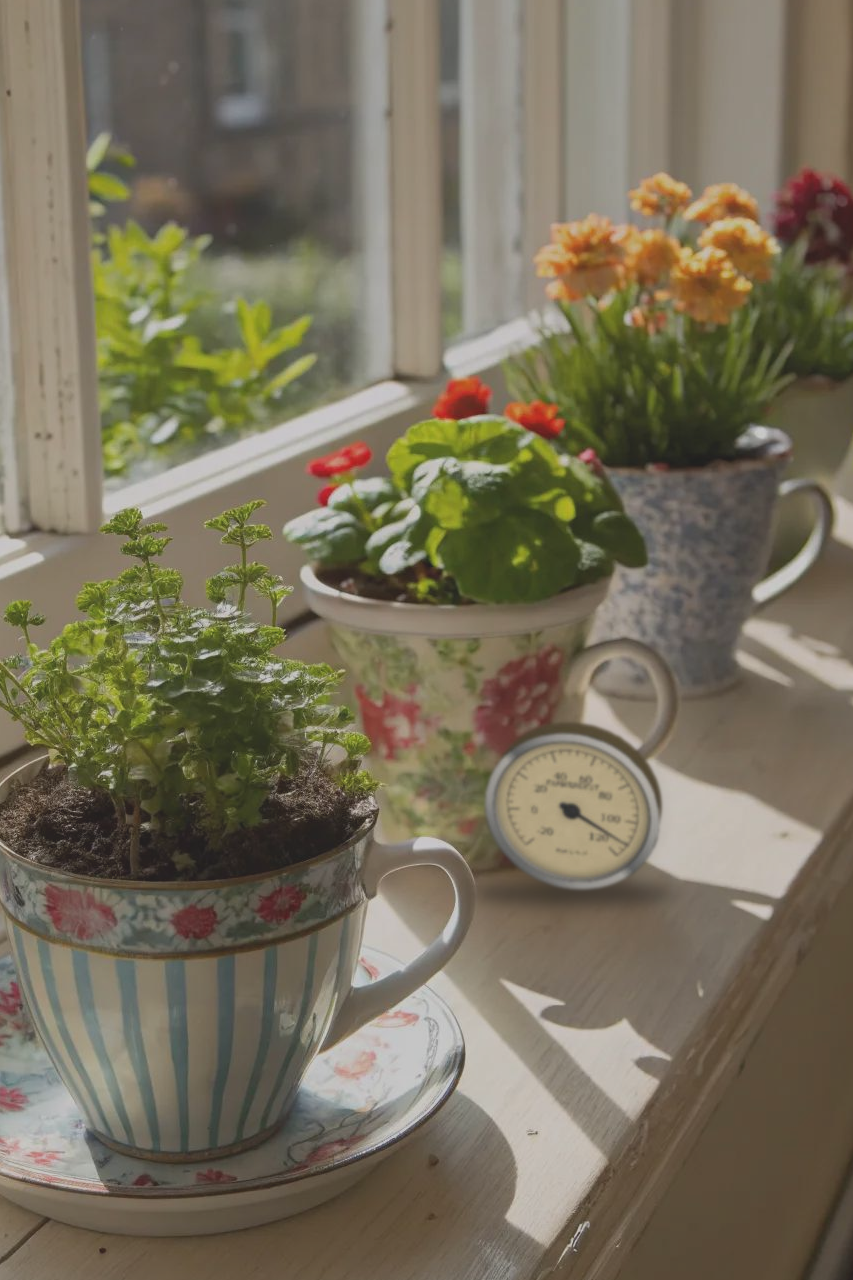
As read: 112,°F
